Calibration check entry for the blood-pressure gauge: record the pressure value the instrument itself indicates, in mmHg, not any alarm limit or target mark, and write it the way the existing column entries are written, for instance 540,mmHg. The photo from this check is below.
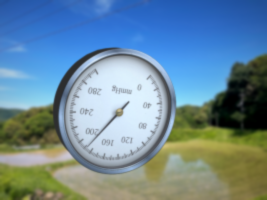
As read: 190,mmHg
